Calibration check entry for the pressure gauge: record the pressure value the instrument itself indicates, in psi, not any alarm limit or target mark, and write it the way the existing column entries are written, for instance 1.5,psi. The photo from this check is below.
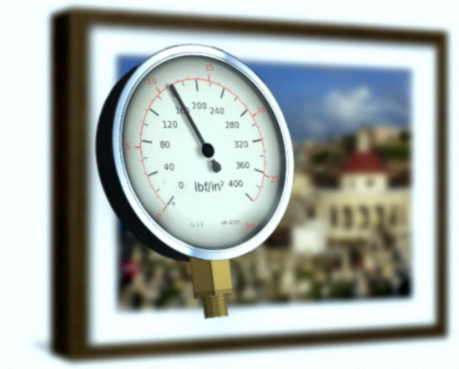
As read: 160,psi
